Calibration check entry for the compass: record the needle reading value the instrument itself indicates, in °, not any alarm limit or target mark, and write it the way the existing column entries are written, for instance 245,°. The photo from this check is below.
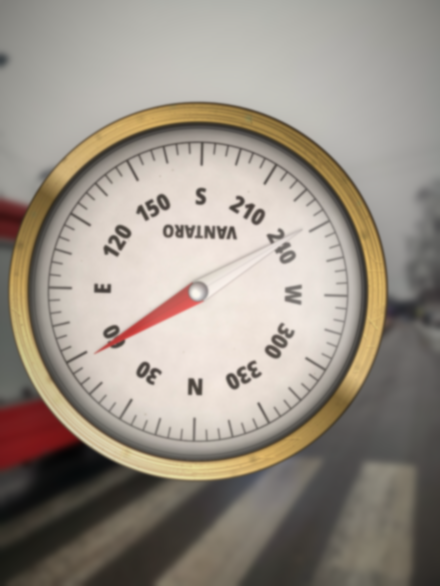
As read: 57.5,°
